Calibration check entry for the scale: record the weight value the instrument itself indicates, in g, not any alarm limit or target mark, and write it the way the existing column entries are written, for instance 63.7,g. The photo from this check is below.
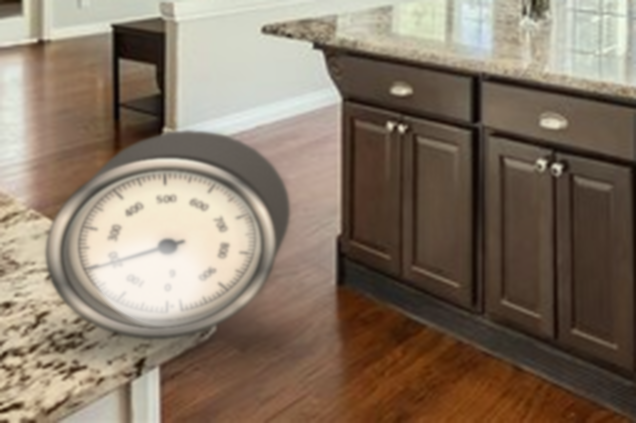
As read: 200,g
